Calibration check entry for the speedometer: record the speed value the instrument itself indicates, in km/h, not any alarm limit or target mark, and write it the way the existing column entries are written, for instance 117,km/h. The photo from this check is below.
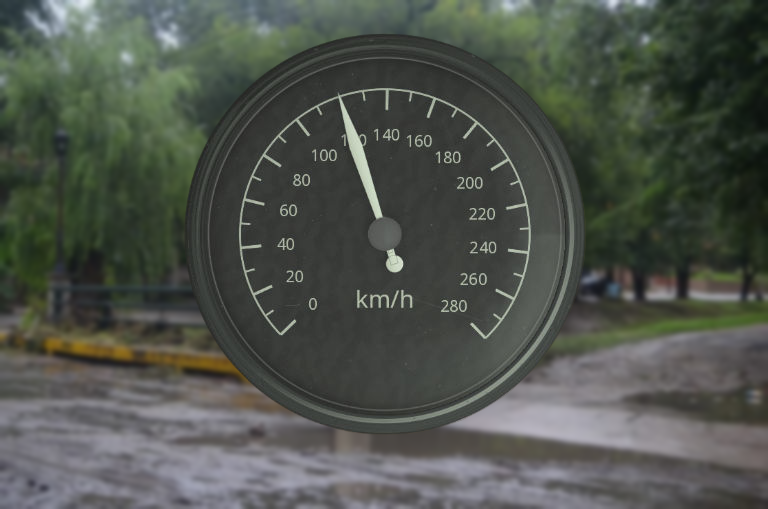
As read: 120,km/h
